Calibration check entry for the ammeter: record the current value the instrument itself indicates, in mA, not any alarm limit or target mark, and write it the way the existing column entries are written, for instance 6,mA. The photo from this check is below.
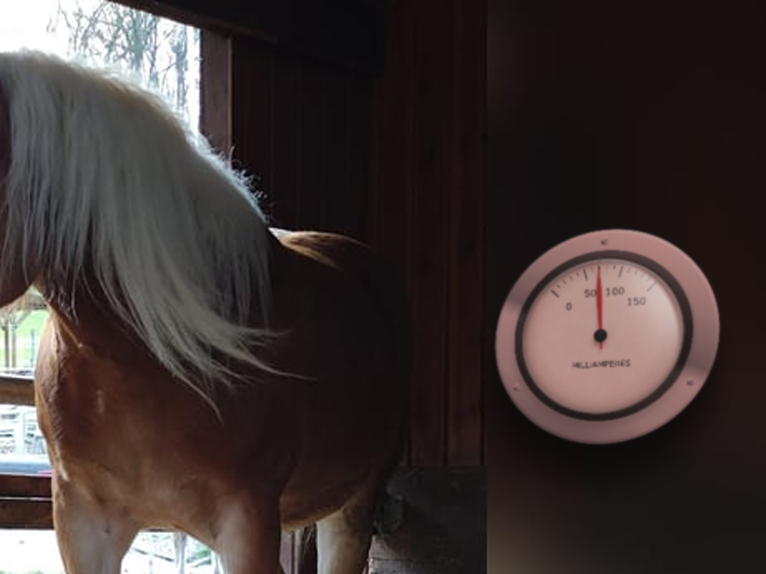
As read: 70,mA
